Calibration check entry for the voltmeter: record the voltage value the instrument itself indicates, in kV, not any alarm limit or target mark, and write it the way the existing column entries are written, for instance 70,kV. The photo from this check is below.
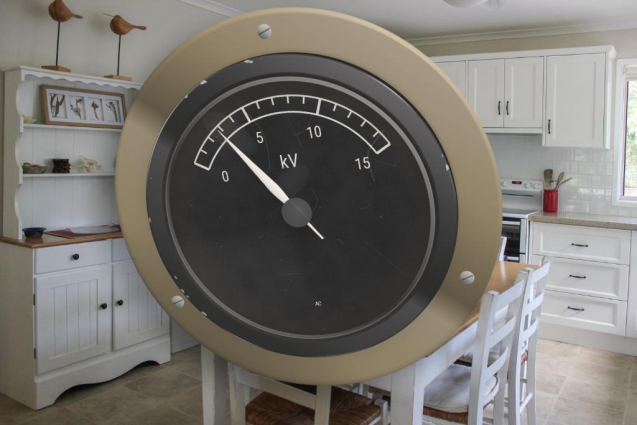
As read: 3,kV
